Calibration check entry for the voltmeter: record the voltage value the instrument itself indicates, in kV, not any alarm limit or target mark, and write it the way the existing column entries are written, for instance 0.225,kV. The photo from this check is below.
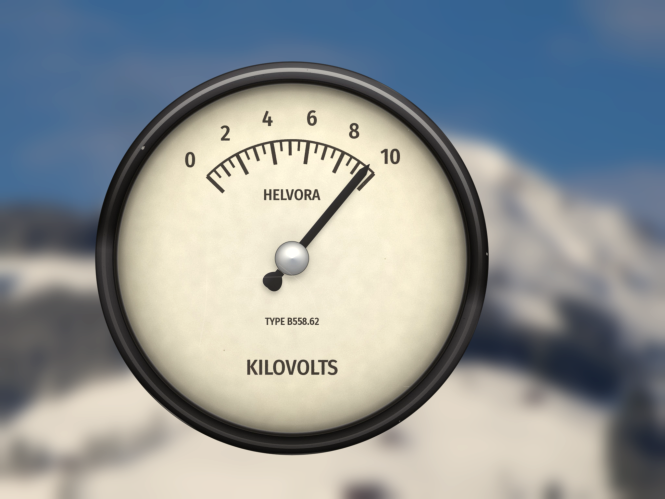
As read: 9.5,kV
